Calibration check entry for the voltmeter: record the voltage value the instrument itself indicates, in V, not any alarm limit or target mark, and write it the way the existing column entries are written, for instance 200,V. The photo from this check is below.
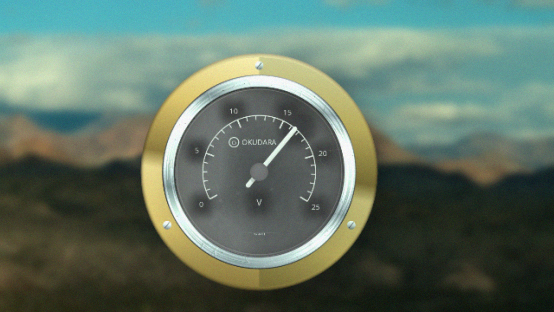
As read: 16.5,V
